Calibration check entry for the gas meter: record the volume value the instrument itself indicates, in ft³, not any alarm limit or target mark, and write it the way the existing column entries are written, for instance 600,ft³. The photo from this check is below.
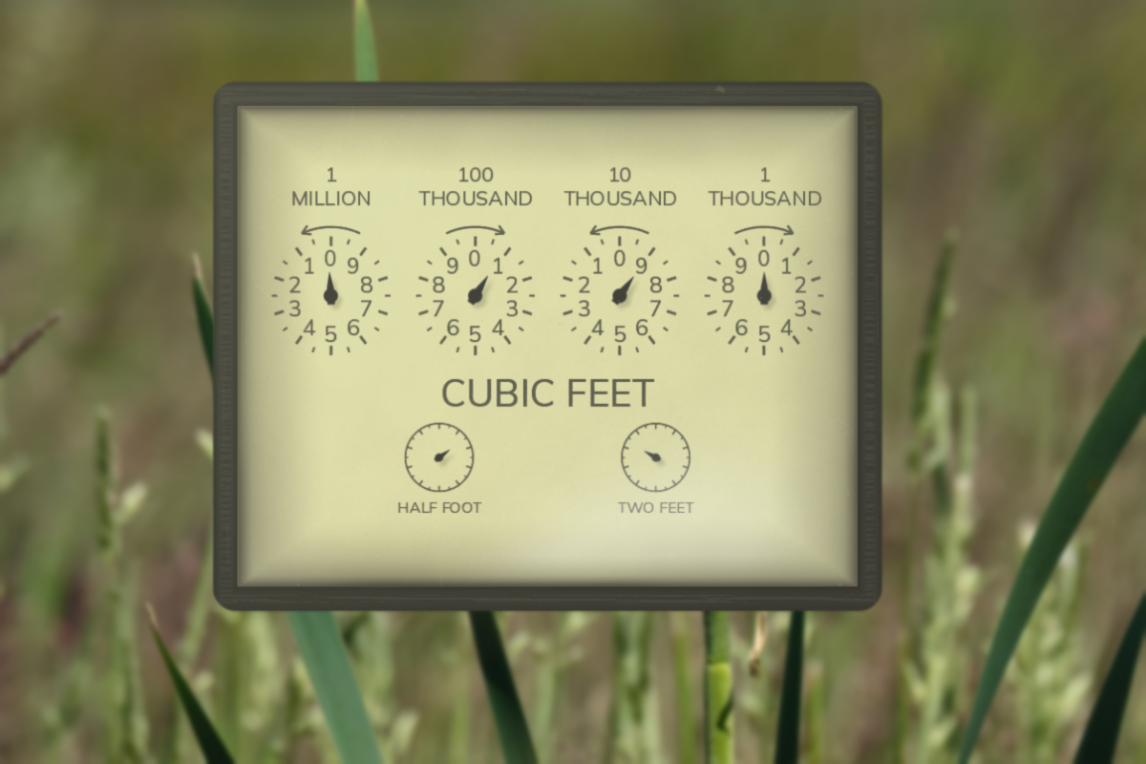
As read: 9000,ft³
